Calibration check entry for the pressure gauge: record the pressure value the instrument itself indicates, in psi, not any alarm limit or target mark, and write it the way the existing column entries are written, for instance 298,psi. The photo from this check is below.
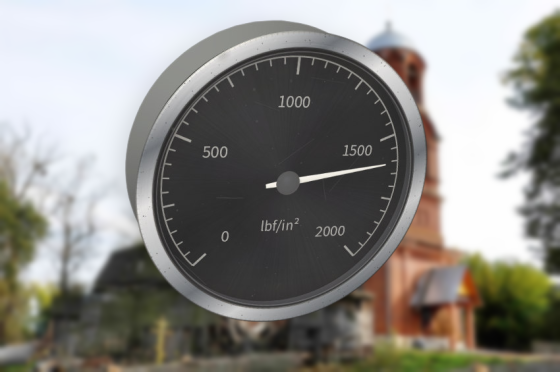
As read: 1600,psi
